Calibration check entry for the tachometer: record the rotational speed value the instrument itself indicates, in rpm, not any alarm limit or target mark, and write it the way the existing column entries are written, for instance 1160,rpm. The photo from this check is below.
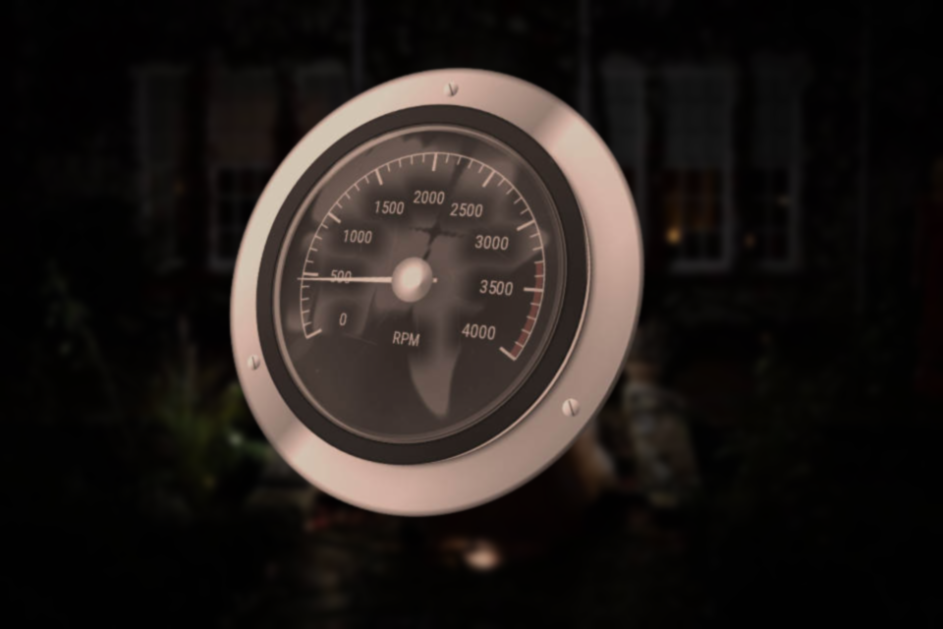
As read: 450,rpm
